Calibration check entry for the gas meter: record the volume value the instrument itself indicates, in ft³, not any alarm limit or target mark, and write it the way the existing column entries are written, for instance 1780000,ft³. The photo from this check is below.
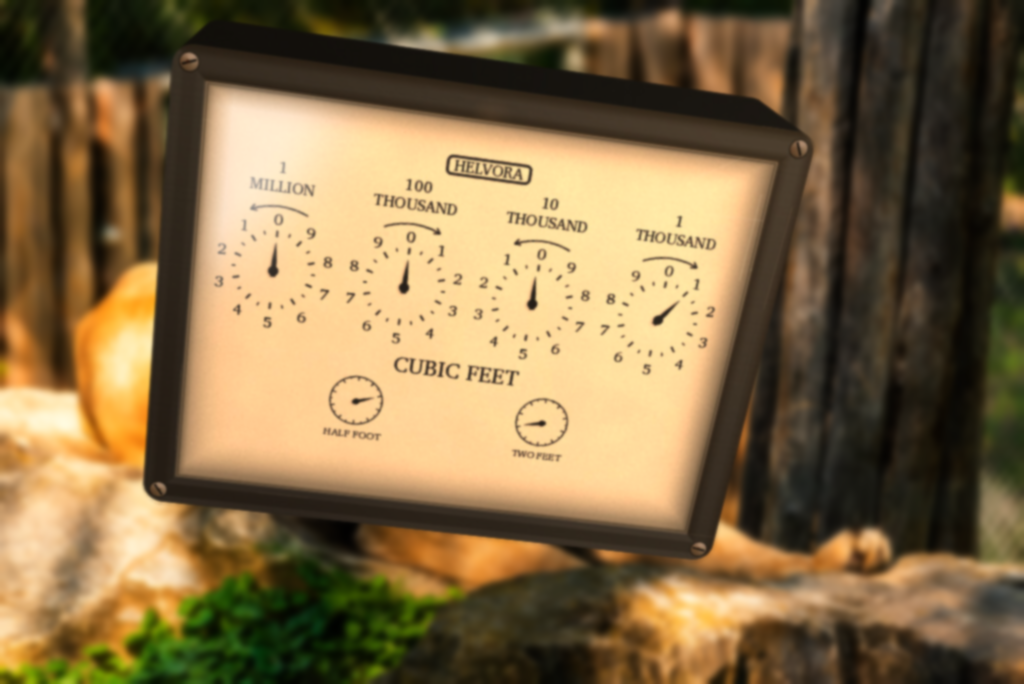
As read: 100,ft³
